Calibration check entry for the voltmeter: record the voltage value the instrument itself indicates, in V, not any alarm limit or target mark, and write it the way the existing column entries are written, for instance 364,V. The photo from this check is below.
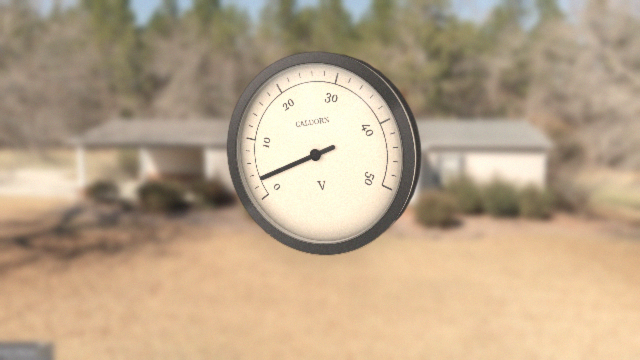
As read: 3,V
